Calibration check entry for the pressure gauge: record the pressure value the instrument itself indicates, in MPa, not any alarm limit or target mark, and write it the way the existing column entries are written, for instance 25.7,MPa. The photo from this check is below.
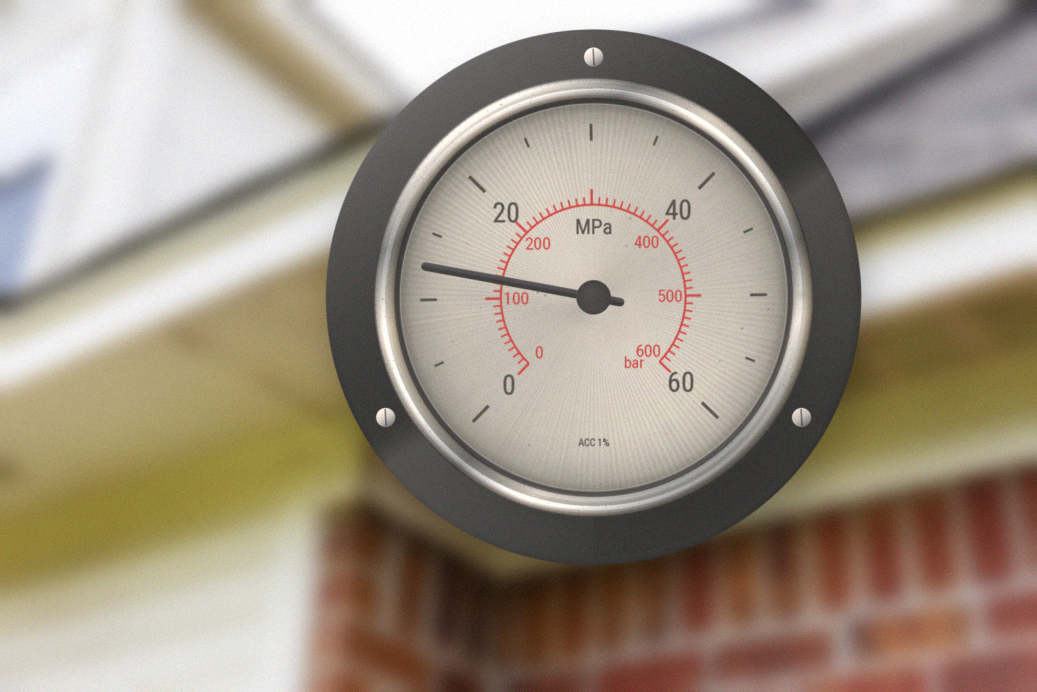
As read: 12.5,MPa
